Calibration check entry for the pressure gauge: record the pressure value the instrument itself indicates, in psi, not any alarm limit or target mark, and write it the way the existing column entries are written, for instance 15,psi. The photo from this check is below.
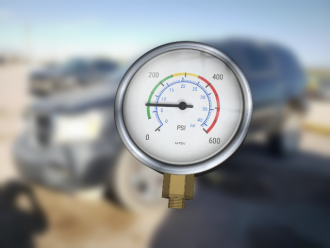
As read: 100,psi
